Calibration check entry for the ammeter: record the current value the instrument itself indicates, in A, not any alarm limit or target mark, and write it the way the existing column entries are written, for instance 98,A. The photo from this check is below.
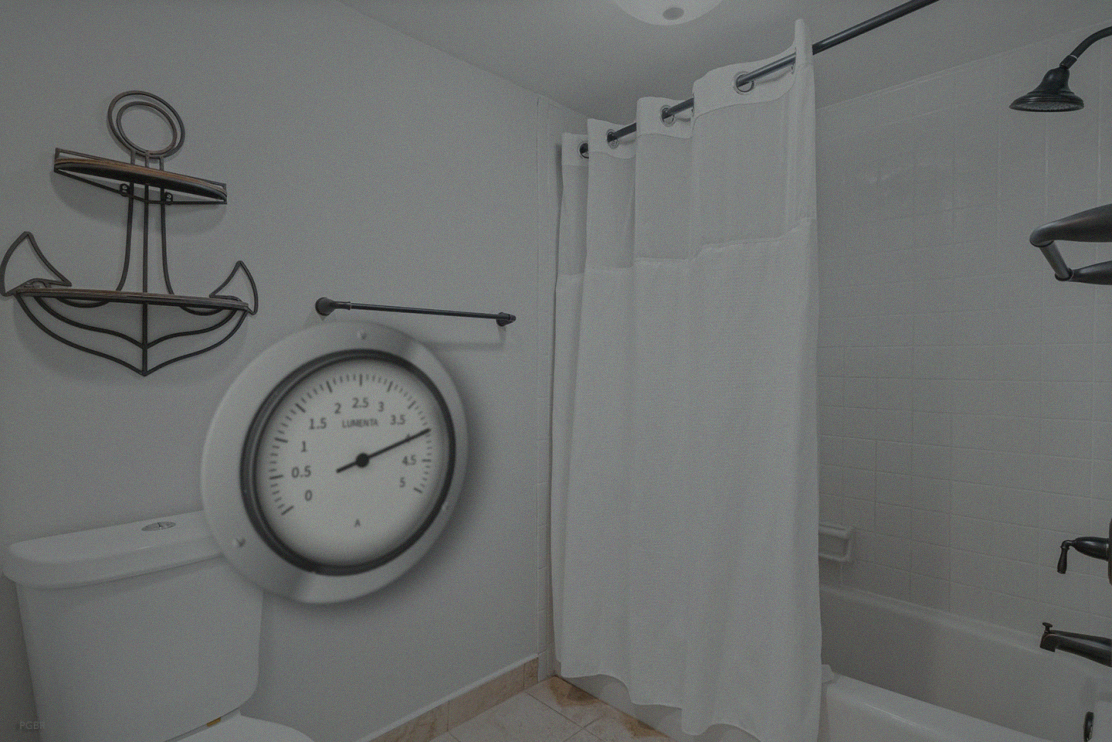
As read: 4,A
